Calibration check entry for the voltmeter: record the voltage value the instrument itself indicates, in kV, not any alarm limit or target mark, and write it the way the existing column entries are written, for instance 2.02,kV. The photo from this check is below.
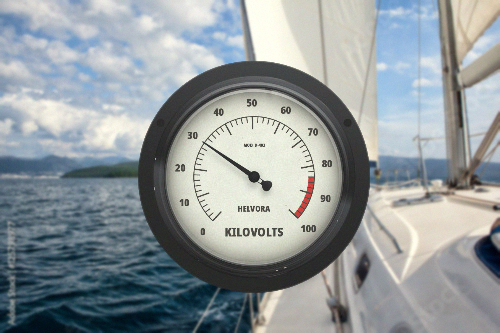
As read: 30,kV
